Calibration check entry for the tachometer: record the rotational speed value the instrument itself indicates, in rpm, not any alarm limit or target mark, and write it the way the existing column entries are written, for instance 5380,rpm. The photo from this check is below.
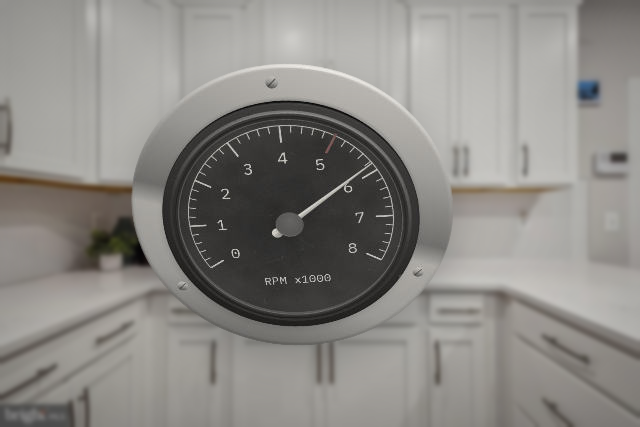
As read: 5800,rpm
